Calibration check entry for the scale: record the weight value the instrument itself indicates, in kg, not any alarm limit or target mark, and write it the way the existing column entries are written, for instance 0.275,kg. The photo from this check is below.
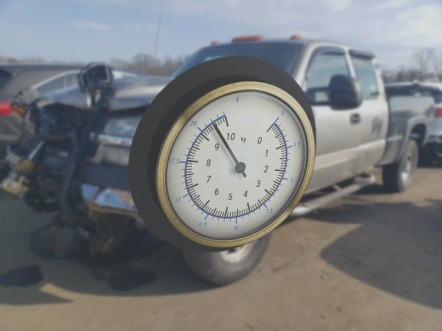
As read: 9.5,kg
